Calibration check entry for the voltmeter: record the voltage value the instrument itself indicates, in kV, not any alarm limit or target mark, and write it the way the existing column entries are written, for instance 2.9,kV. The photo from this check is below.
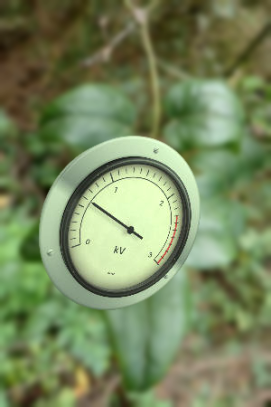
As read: 0.6,kV
